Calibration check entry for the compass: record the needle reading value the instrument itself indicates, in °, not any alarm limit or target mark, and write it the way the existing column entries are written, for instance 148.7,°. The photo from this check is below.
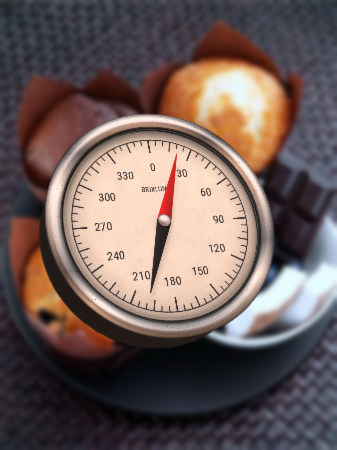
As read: 20,°
